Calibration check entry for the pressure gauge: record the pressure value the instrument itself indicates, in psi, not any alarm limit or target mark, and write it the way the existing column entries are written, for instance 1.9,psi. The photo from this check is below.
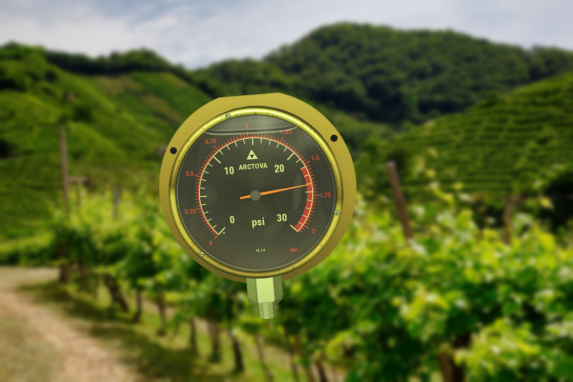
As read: 24,psi
